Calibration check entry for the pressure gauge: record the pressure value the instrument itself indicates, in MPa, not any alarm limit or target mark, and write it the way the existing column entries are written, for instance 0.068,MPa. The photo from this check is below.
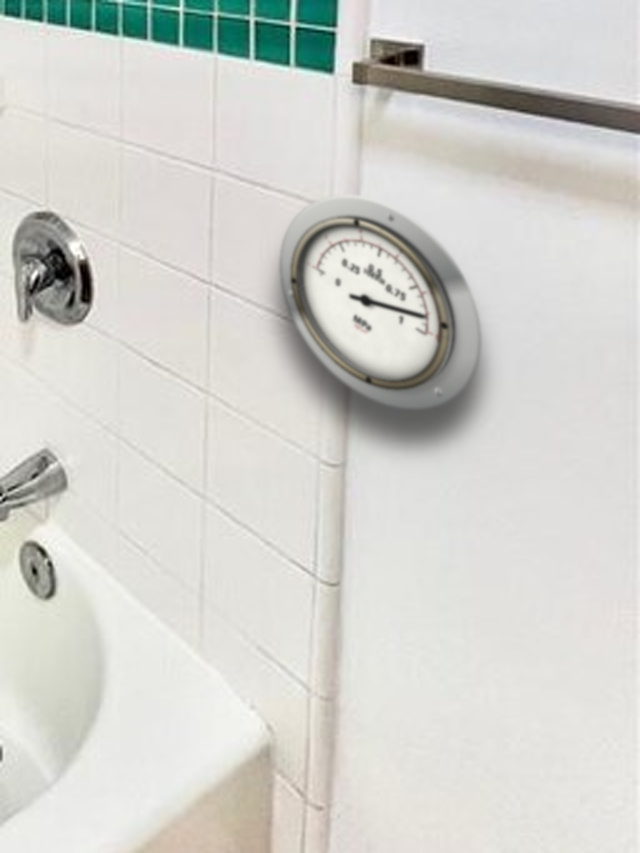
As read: 0.9,MPa
